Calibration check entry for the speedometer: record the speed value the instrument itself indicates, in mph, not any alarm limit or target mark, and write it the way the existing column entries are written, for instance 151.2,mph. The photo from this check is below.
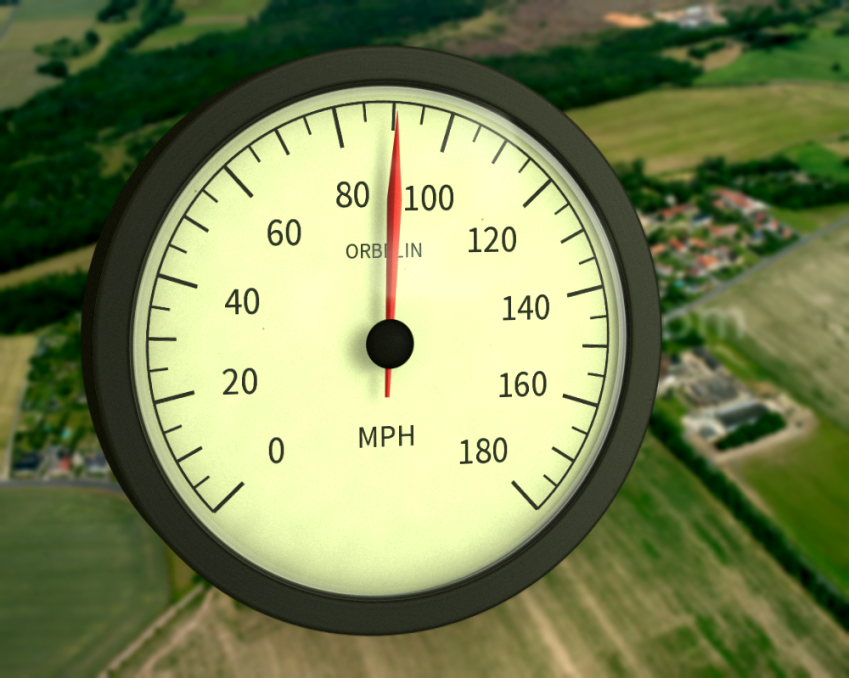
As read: 90,mph
